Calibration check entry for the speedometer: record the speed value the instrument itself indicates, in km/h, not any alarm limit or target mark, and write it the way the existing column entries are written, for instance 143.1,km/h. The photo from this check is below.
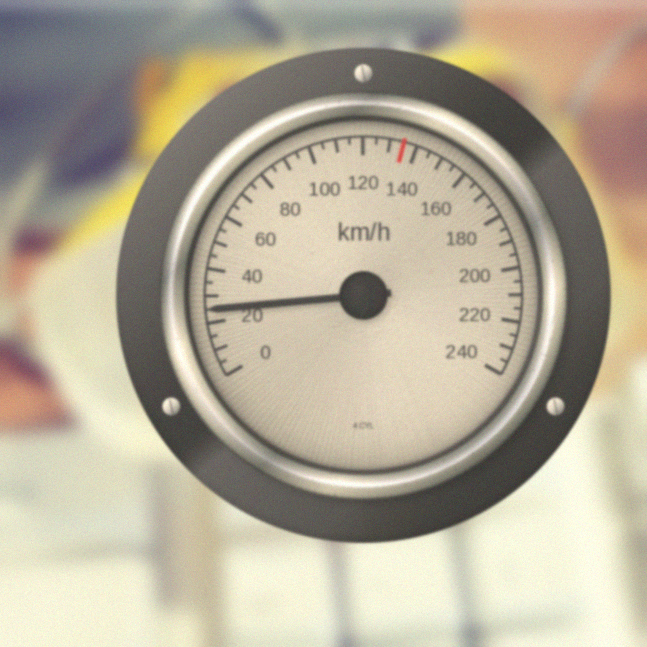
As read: 25,km/h
